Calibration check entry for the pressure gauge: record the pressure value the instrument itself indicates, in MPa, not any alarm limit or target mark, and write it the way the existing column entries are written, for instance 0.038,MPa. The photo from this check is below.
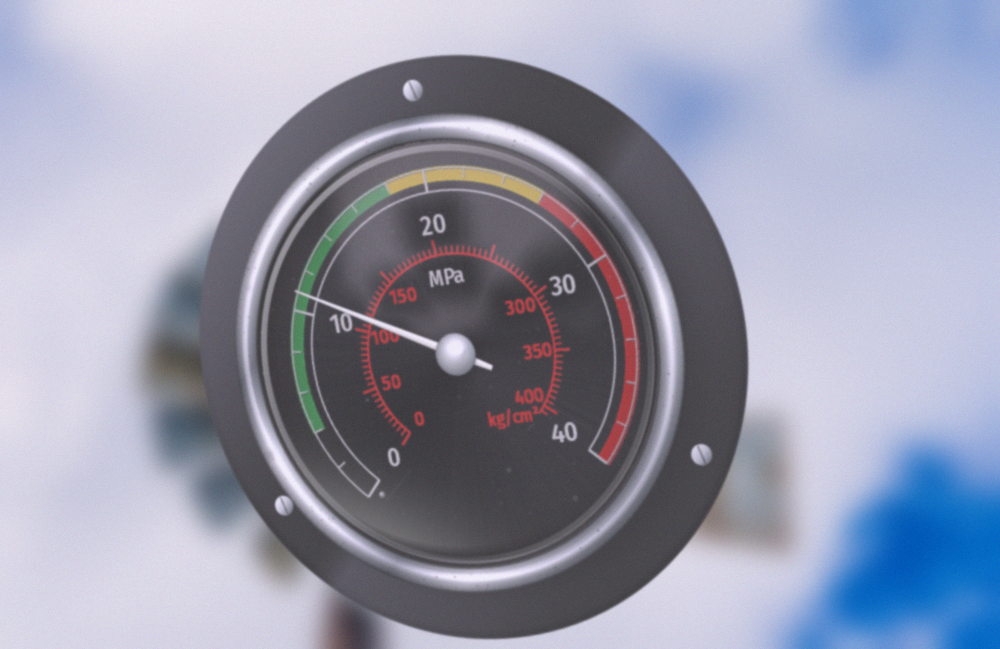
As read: 11,MPa
